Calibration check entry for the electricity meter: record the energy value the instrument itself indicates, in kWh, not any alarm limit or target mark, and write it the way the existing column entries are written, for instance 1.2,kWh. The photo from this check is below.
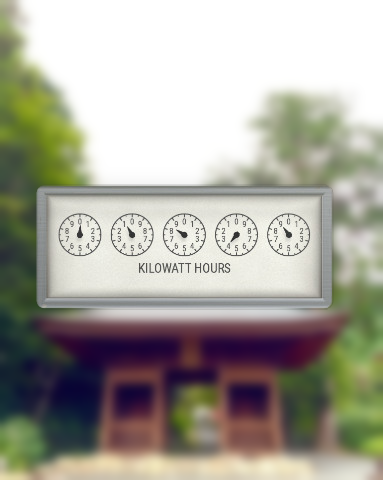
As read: 839,kWh
